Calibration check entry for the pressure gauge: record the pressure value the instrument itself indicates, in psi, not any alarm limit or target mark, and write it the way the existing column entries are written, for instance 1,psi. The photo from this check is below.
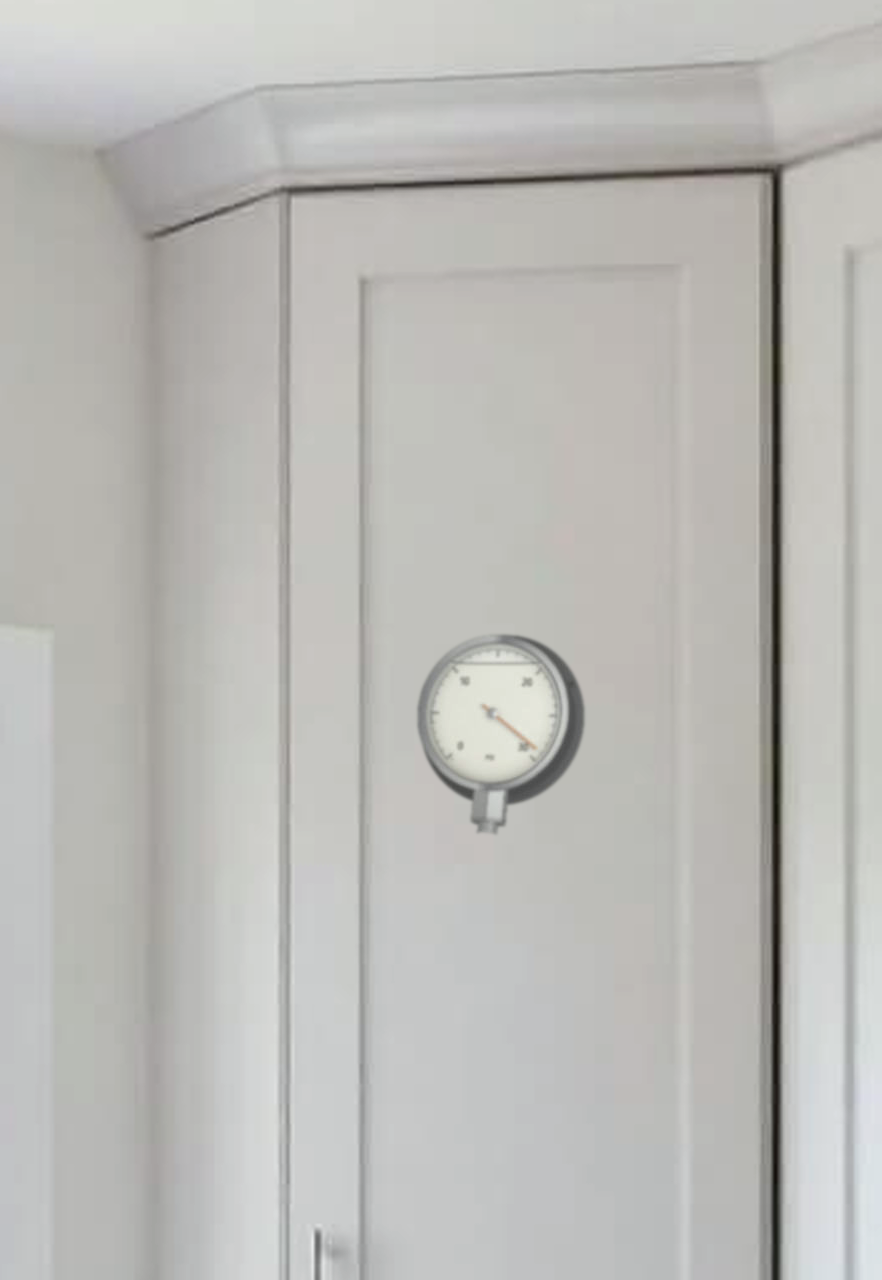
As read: 29,psi
